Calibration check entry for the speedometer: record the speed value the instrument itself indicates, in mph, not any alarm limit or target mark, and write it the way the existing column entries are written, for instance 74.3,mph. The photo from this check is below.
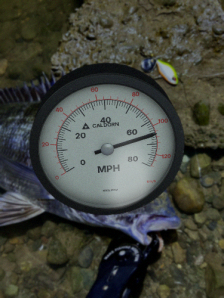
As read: 65,mph
